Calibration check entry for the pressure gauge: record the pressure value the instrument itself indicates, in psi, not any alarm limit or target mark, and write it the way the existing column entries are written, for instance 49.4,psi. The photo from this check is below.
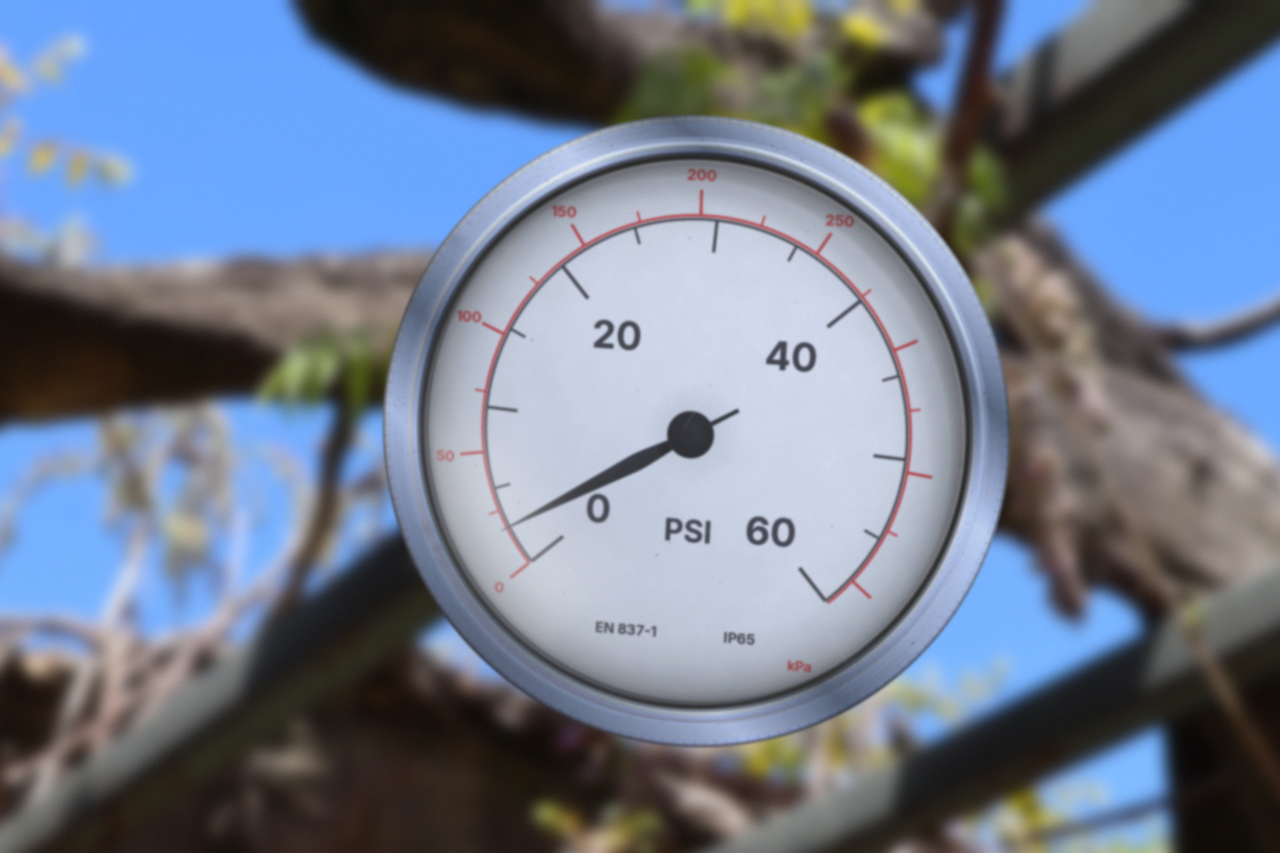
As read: 2.5,psi
